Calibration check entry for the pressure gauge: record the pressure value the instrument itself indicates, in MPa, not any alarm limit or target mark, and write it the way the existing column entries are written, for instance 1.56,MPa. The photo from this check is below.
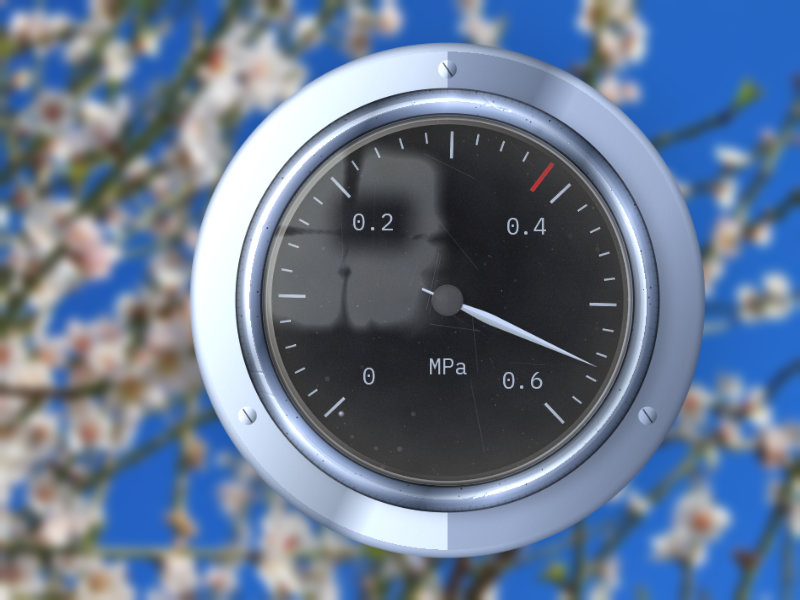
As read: 0.55,MPa
